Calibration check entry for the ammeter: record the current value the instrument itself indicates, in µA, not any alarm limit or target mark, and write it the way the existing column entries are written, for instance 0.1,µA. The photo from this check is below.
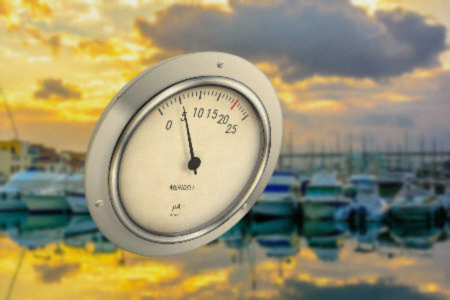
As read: 5,µA
